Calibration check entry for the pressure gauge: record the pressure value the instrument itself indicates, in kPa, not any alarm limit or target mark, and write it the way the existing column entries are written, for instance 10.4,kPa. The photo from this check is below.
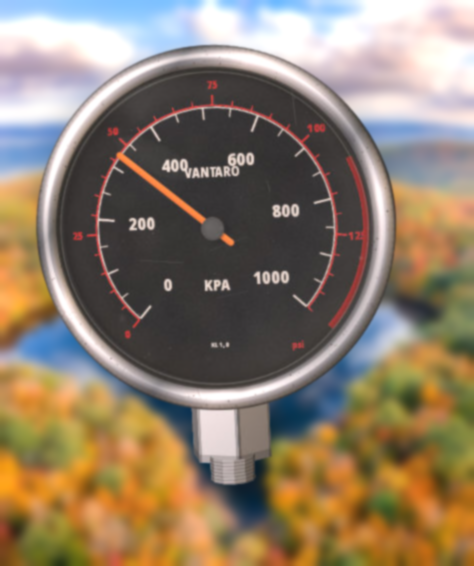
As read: 325,kPa
